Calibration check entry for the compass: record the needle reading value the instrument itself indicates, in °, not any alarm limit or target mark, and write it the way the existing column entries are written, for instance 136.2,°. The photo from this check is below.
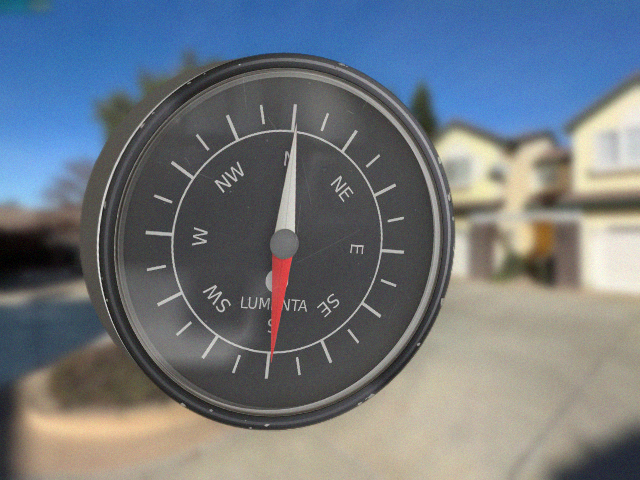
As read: 180,°
